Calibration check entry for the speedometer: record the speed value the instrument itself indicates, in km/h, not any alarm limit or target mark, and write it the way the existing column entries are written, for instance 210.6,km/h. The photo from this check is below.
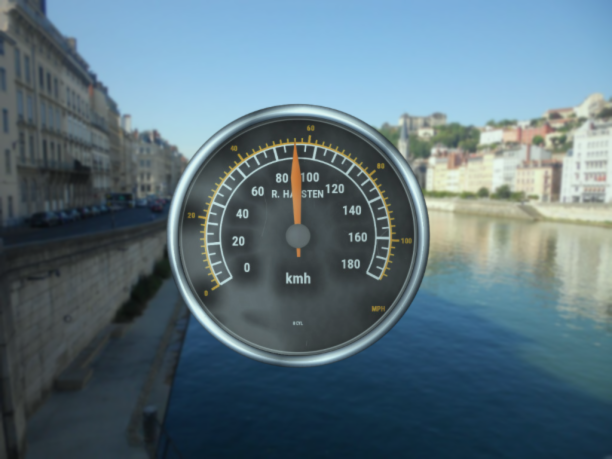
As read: 90,km/h
